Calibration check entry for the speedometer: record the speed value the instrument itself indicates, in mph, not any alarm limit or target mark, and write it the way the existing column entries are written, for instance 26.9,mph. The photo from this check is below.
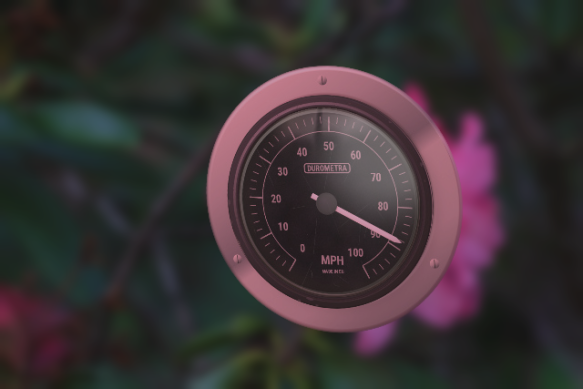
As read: 88,mph
